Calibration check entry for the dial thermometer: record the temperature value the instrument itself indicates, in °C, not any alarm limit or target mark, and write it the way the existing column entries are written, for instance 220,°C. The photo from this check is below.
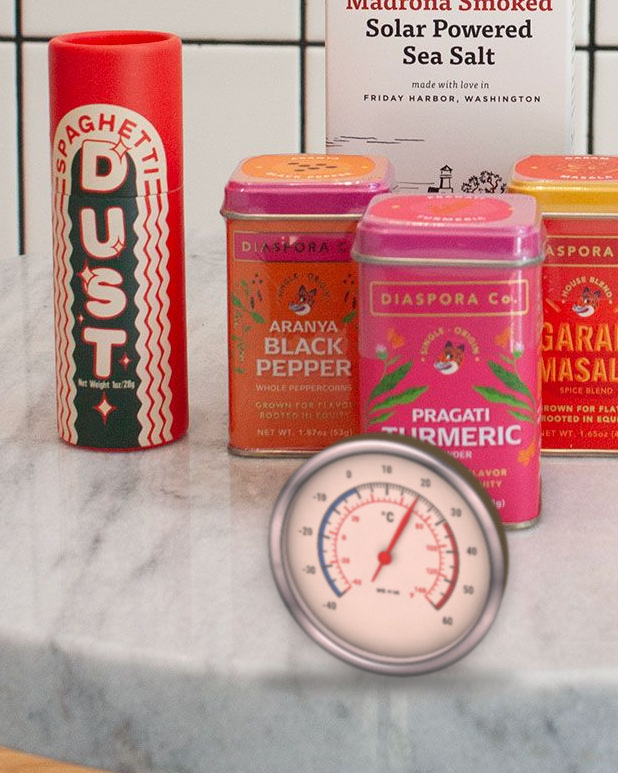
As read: 20,°C
